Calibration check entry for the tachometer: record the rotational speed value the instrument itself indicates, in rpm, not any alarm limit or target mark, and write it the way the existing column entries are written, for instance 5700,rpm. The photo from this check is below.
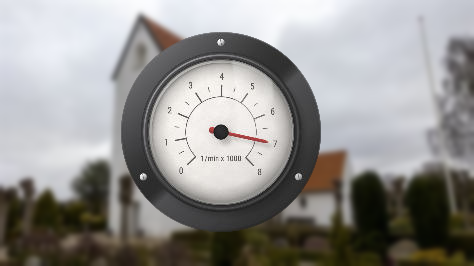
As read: 7000,rpm
